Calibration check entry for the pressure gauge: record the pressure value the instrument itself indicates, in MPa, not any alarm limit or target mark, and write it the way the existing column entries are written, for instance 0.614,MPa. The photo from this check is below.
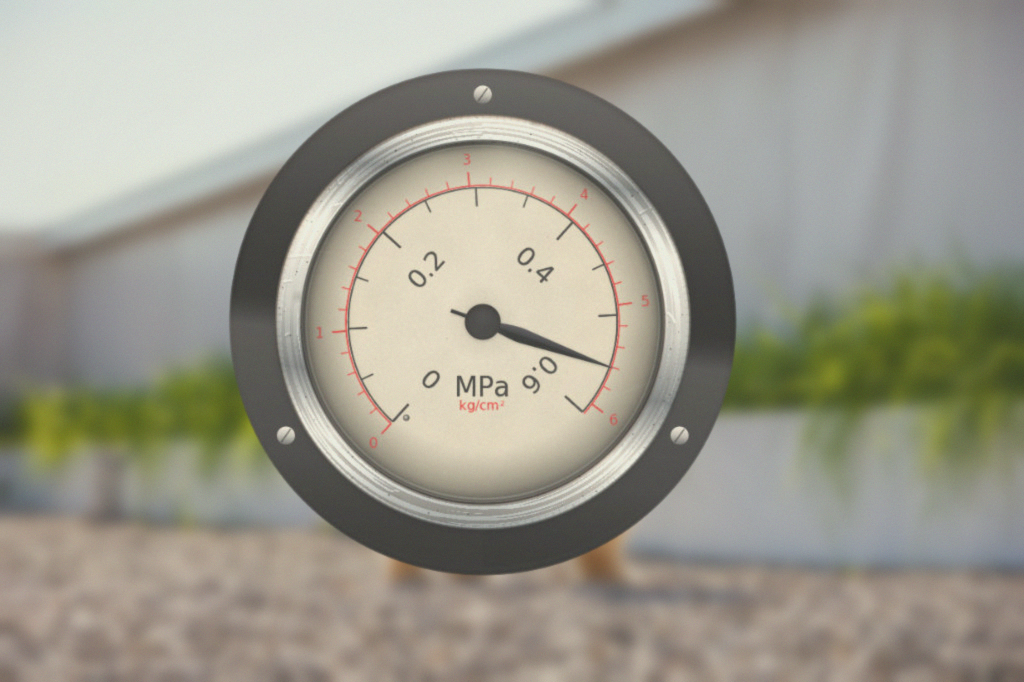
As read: 0.55,MPa
